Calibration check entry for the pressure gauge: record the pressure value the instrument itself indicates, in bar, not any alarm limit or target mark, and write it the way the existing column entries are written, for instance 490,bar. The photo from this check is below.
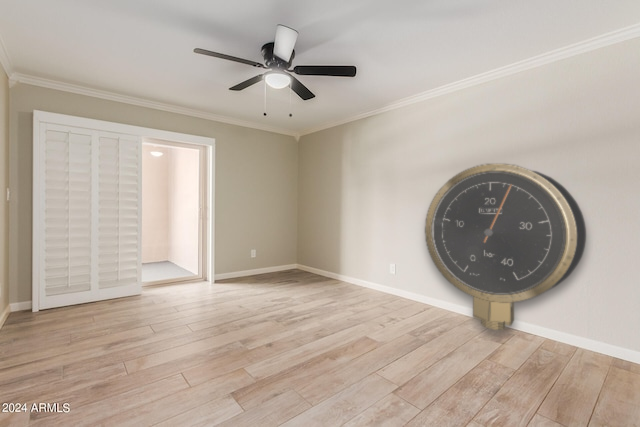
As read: 23,bar
